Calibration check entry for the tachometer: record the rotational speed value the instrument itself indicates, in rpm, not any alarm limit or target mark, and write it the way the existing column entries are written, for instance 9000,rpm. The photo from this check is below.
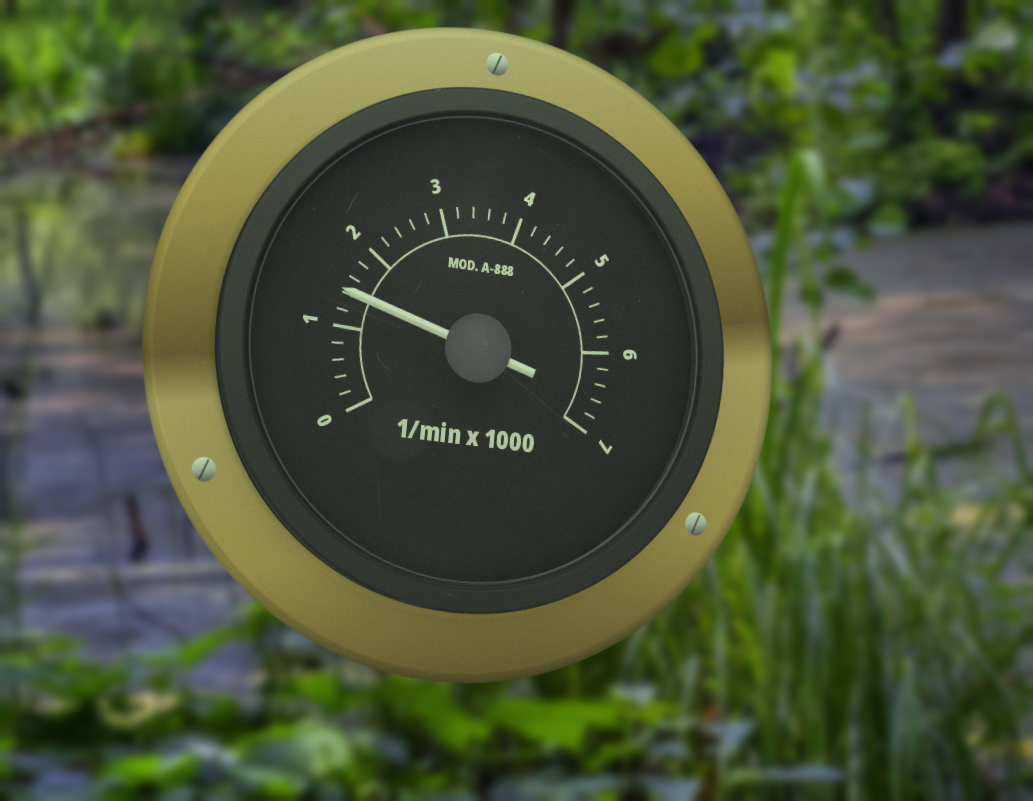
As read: 1400,rpm
